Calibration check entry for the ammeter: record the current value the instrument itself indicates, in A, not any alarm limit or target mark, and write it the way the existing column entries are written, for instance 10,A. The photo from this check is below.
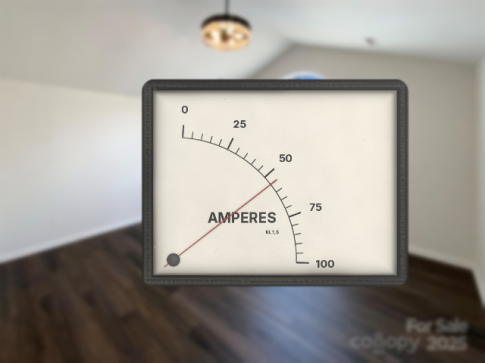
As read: 55,A
